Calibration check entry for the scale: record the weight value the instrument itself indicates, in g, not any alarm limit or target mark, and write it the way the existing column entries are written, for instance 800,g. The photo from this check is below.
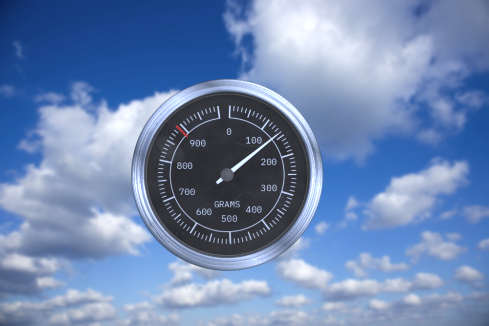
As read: 140,g
